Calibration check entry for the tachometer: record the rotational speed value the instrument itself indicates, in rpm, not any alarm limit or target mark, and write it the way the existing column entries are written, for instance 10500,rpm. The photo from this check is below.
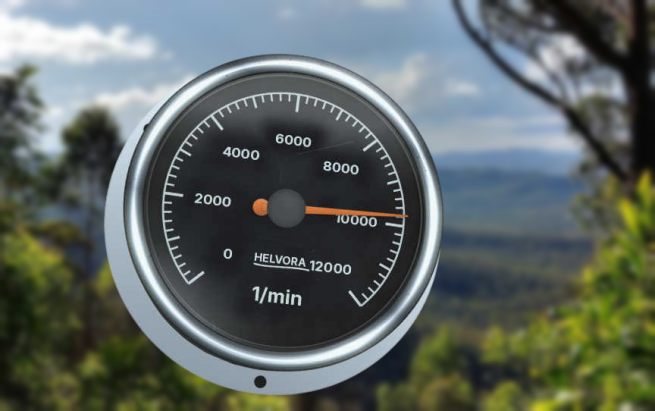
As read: 9800,rpm
